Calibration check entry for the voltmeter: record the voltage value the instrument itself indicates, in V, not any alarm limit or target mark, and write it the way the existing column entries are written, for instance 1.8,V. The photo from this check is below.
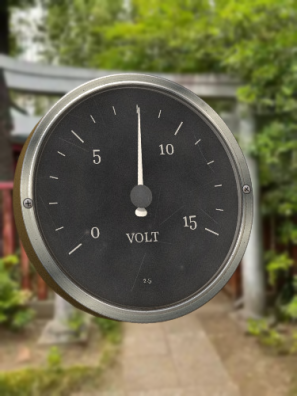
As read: 8,V
